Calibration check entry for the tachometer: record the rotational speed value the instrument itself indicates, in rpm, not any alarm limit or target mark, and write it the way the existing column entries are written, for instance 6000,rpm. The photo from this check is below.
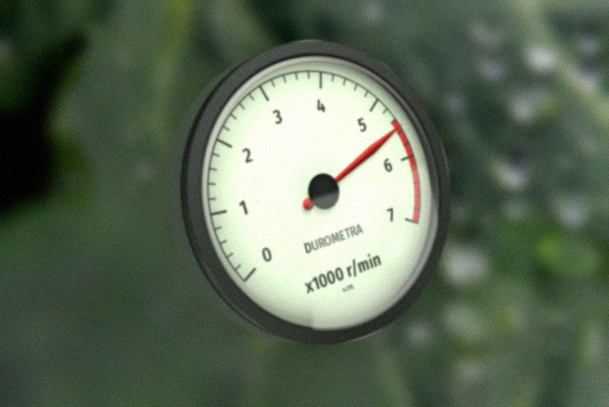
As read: 5500,rpm
